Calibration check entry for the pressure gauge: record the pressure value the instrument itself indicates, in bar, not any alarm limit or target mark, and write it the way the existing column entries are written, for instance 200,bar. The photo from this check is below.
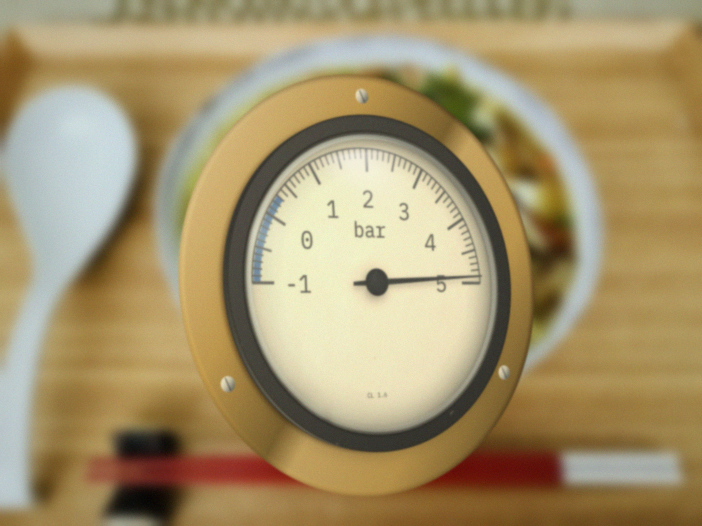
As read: 4.9,bar
